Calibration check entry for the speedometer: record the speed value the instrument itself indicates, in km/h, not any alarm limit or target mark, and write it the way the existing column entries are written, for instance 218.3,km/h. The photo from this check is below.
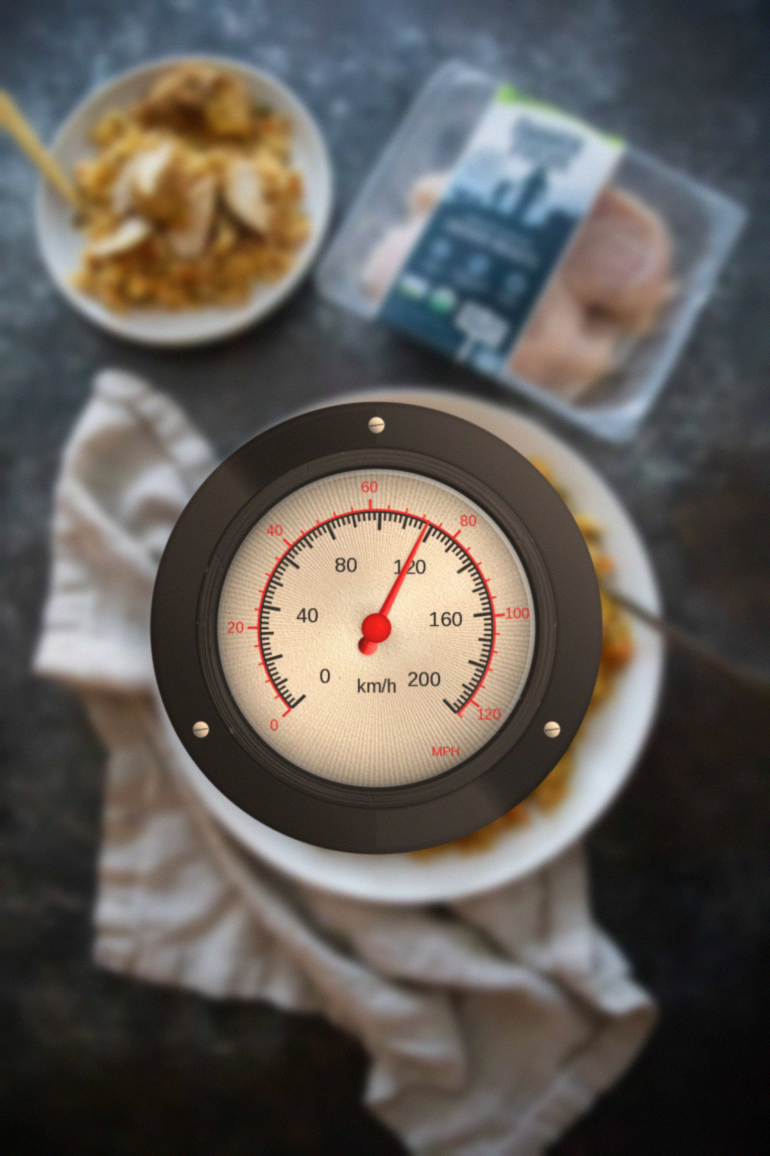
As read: 118,km/h
